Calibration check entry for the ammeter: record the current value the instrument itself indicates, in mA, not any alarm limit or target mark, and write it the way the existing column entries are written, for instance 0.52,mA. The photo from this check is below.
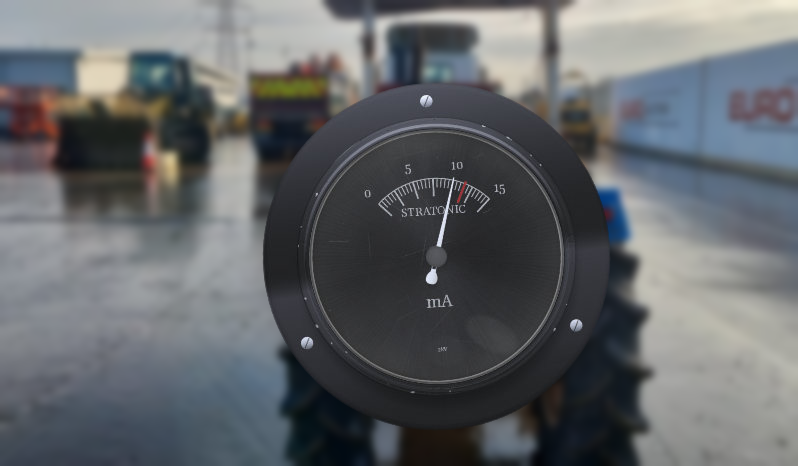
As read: 10,mA
